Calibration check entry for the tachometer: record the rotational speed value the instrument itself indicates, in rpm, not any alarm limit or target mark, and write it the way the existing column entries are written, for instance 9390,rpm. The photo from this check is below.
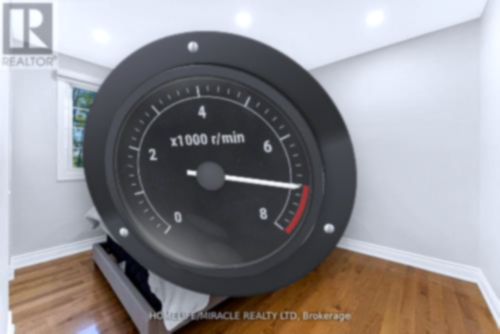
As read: 7000,rpm
